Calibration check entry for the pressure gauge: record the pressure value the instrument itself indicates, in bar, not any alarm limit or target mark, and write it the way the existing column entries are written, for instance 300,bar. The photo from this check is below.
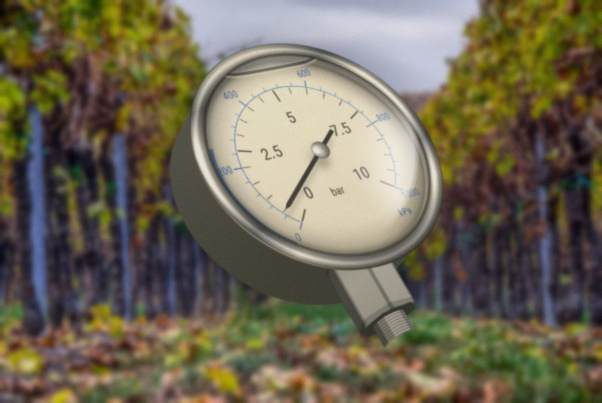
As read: 0.5,bar
